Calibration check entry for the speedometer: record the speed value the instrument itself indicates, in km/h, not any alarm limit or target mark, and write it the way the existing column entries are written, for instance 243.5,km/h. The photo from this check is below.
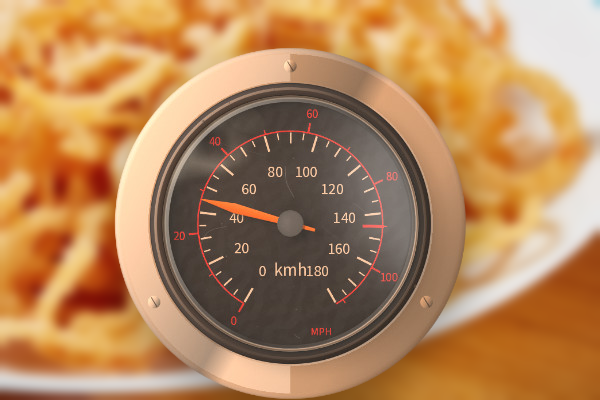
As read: 45,km/h
